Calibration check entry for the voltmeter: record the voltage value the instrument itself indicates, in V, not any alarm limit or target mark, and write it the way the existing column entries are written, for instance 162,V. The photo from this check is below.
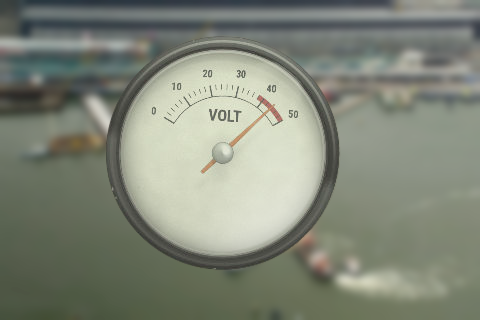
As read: 44,V
